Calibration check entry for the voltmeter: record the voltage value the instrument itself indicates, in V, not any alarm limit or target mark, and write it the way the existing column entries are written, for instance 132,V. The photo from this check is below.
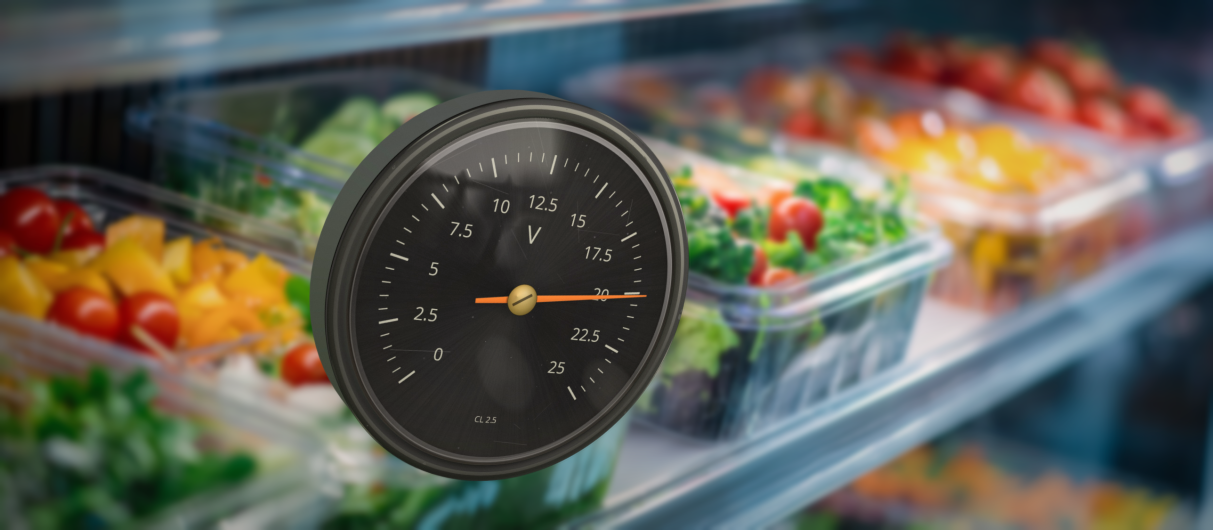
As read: 20,V
